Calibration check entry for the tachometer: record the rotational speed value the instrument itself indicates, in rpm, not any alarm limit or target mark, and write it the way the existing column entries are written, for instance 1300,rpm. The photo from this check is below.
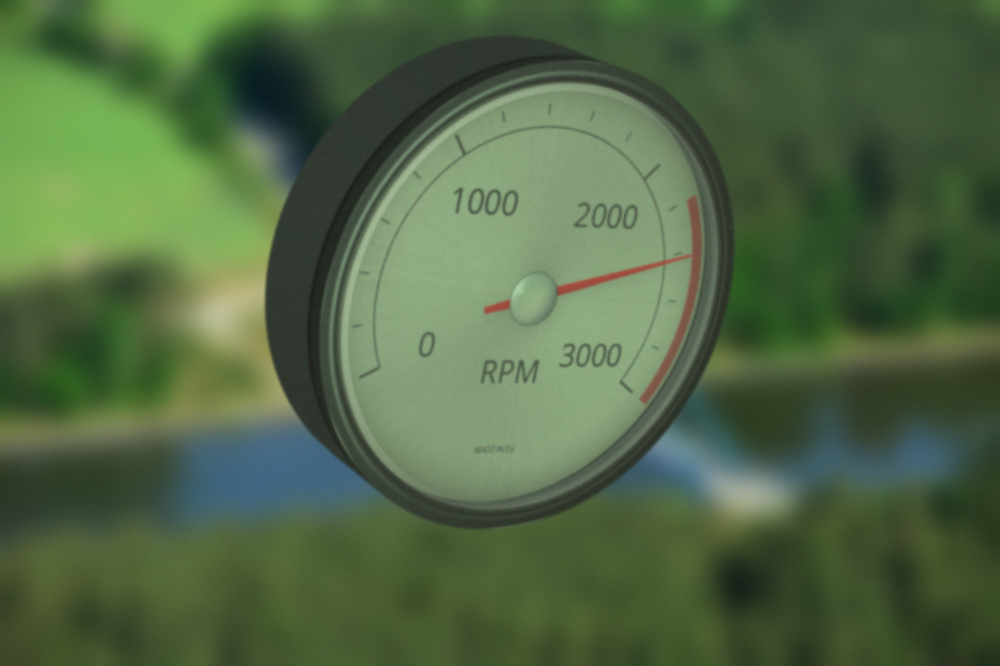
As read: 2400,rpm
